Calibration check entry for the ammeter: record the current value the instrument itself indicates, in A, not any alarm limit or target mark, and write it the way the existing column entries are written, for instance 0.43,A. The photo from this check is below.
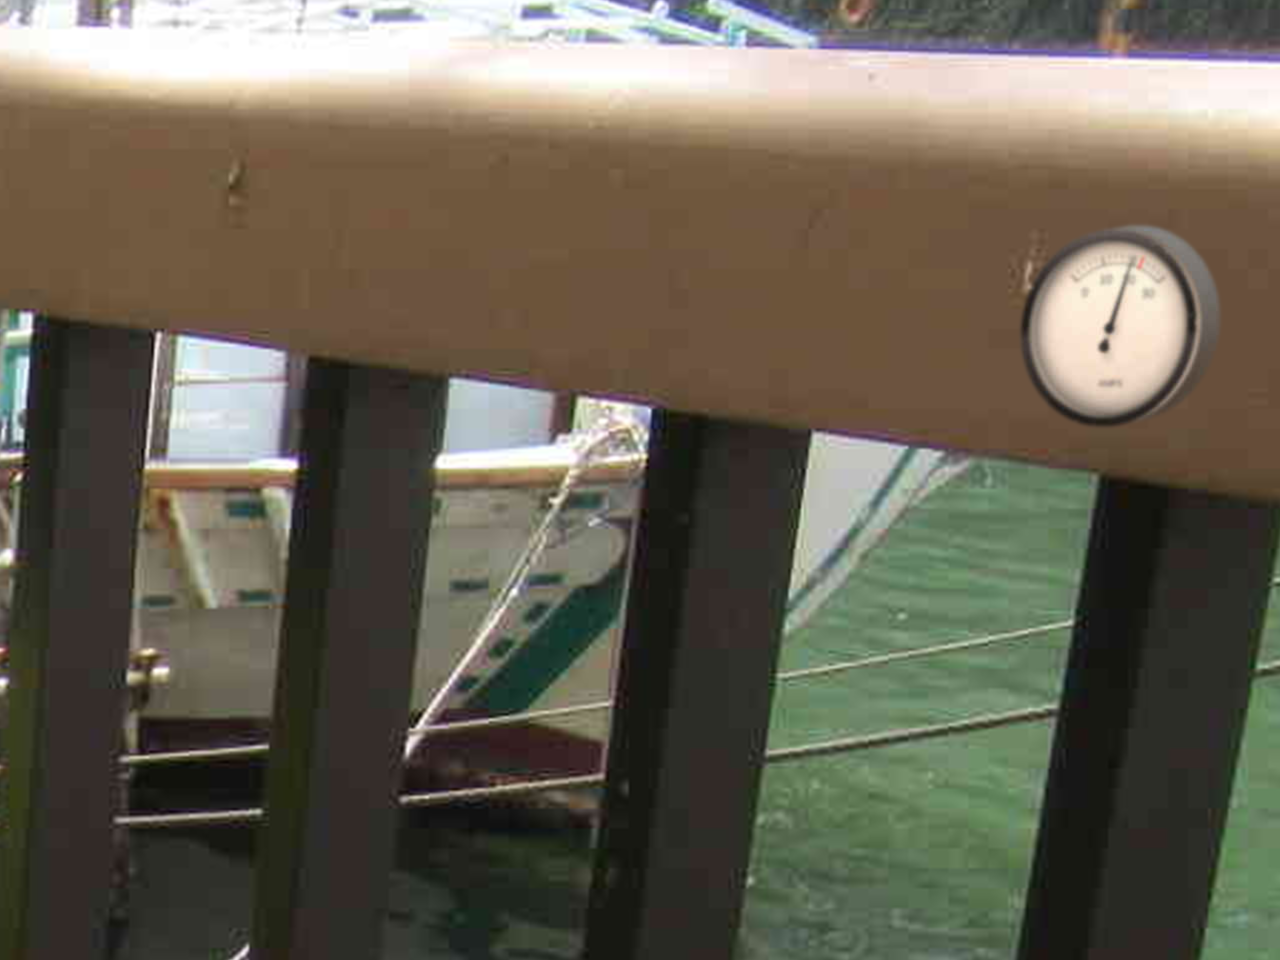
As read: 20,A
